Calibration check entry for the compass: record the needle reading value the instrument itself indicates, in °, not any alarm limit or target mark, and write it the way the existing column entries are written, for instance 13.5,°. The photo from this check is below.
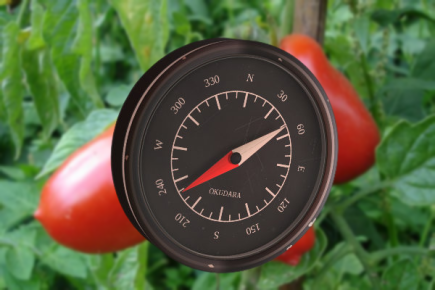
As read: 230,°
